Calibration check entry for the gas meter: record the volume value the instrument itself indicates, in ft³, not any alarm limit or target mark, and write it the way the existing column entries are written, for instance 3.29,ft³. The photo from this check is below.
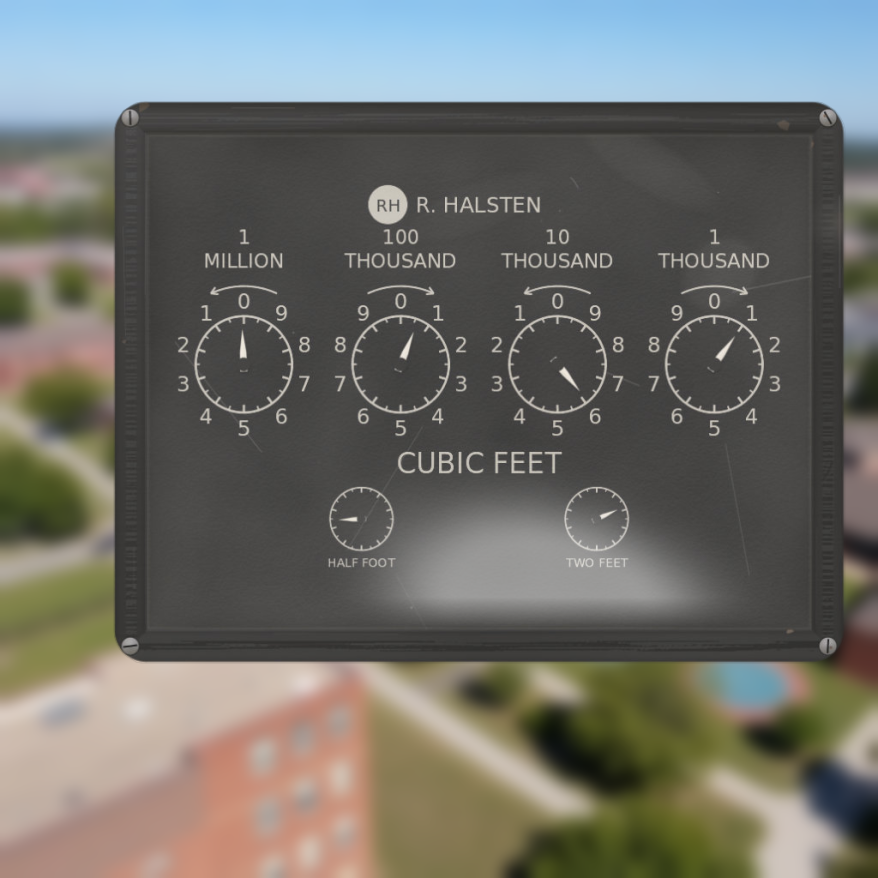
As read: 6100,ft³
